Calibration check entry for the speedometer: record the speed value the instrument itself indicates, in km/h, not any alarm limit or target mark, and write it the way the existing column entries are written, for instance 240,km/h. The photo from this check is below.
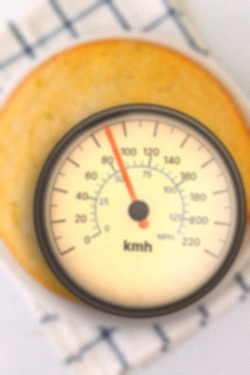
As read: 90,km/h
